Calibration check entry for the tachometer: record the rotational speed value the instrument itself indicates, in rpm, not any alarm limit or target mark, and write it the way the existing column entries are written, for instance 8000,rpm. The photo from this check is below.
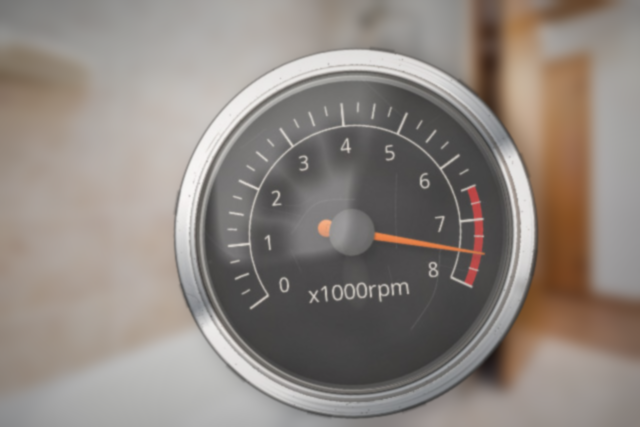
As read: 7500,rpm
